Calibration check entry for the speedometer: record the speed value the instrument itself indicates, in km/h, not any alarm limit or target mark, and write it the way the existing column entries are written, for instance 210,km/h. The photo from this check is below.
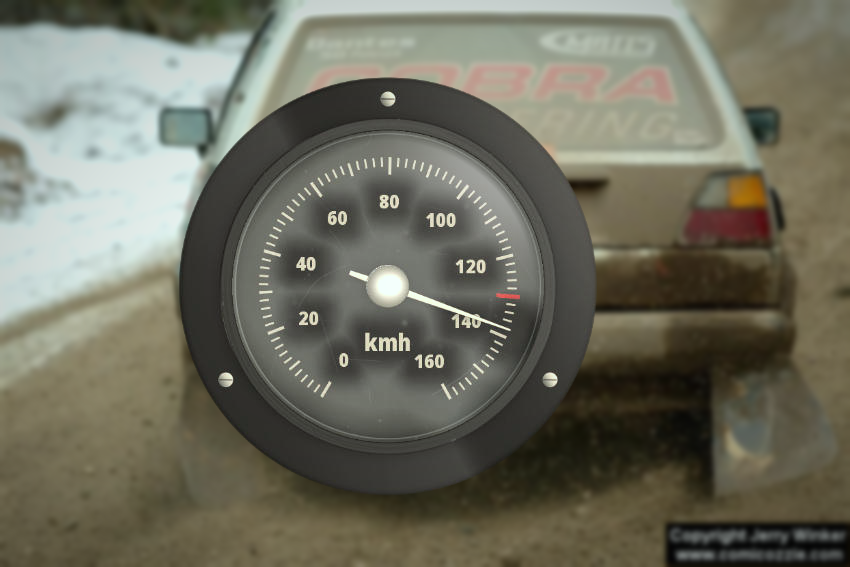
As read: 138,km/h
